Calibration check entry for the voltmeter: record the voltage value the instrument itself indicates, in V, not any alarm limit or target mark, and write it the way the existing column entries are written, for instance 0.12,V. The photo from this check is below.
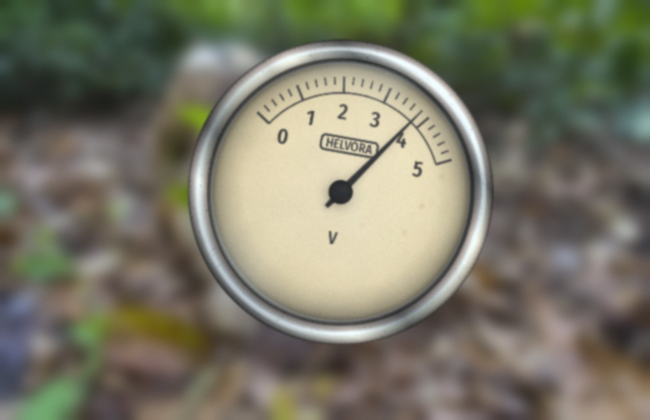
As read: 3.8,V
